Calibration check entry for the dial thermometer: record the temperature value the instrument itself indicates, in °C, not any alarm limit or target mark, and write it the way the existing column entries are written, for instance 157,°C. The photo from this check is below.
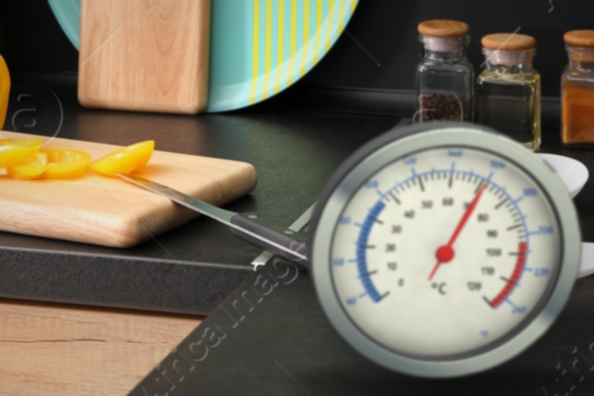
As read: 70,°C
